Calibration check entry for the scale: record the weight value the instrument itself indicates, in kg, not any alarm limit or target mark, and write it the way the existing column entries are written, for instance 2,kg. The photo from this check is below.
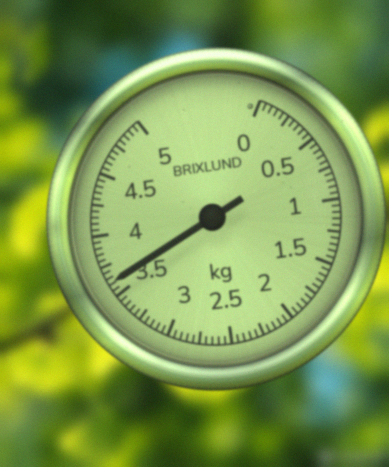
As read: 3.6,kg
